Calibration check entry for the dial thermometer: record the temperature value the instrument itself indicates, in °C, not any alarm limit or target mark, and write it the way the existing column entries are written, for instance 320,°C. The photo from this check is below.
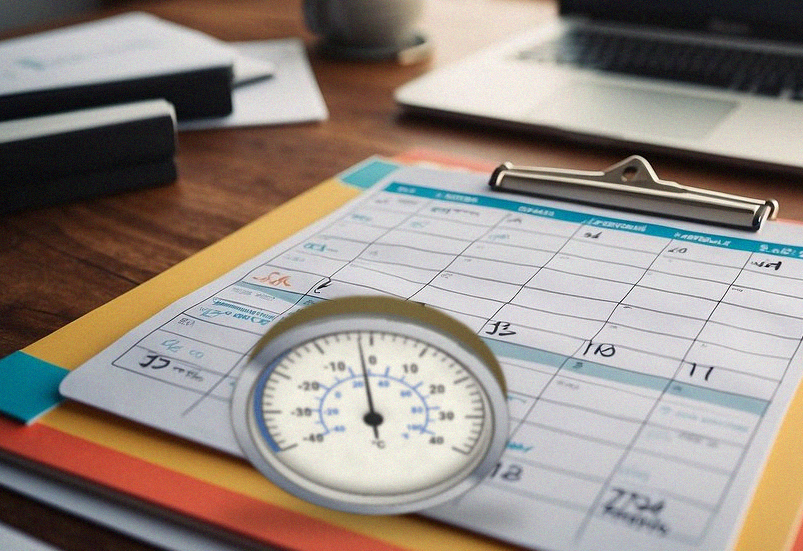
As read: -2,°C
